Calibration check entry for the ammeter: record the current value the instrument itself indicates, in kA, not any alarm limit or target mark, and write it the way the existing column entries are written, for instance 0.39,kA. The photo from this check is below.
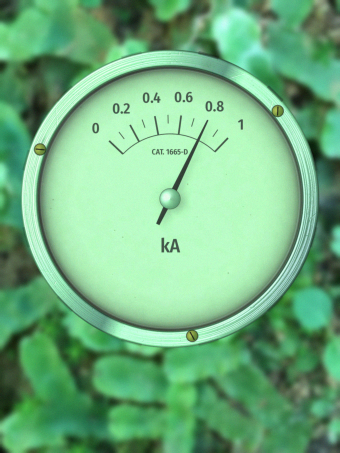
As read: 0.8,kA
